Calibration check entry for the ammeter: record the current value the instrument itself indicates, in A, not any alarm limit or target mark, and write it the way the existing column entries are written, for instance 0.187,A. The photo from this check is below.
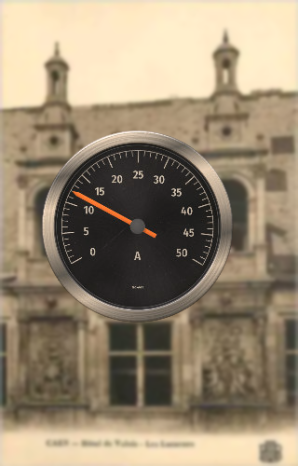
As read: 12,A
